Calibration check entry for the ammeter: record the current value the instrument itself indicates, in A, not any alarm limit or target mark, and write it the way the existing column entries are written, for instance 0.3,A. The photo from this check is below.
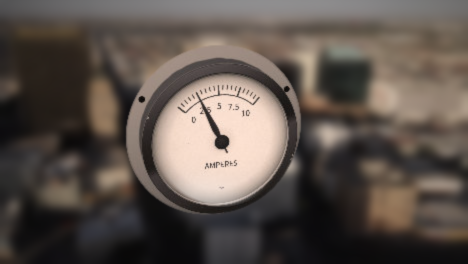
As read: 2.5,A
